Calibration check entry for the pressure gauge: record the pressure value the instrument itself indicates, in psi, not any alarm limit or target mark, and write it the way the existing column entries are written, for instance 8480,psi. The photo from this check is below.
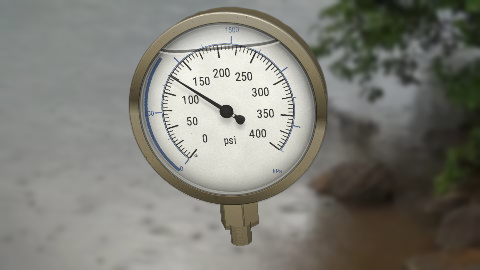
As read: 125,psi
